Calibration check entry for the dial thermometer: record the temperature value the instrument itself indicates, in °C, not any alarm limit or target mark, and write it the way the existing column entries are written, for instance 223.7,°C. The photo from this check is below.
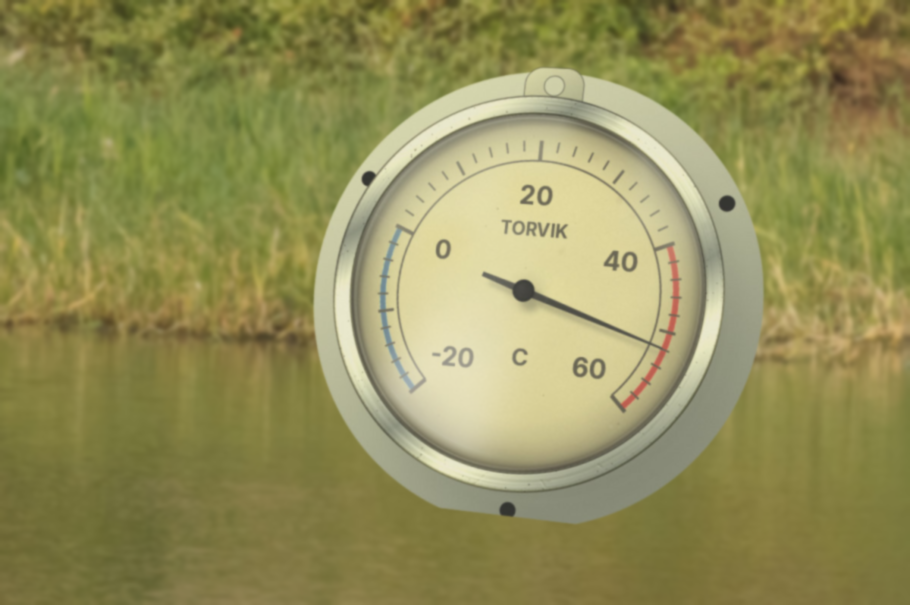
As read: 52,°C
